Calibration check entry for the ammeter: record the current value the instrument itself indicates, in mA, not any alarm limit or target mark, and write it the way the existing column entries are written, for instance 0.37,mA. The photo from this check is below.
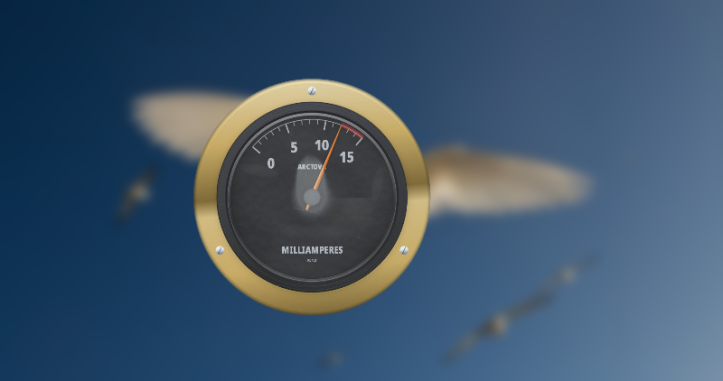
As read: 12,mA
